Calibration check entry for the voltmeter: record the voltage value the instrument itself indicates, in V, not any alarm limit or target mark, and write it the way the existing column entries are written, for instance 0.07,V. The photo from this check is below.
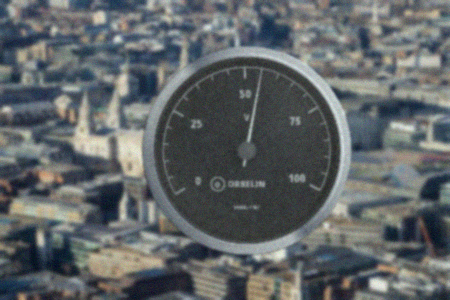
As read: 55,V
